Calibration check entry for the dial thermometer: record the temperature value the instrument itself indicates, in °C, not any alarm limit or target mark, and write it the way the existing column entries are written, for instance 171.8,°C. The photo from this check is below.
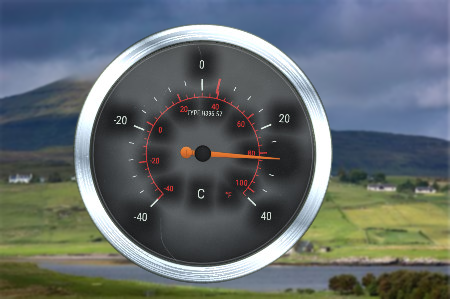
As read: 28,°C
